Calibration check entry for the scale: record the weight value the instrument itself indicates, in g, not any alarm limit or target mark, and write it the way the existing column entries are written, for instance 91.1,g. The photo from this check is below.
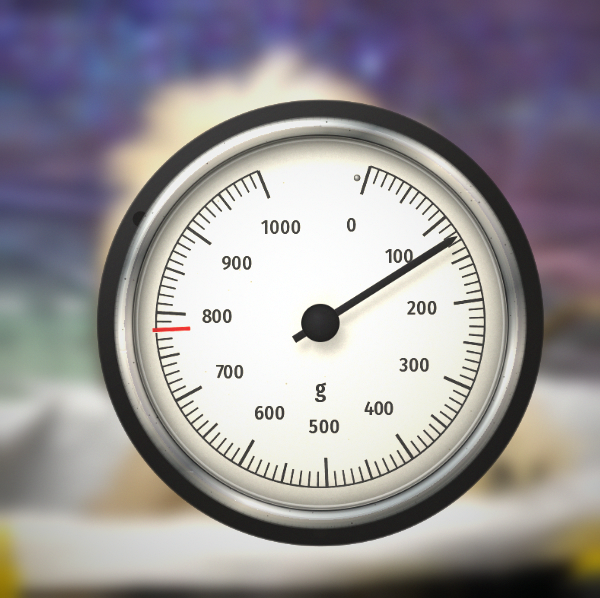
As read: 125,g
